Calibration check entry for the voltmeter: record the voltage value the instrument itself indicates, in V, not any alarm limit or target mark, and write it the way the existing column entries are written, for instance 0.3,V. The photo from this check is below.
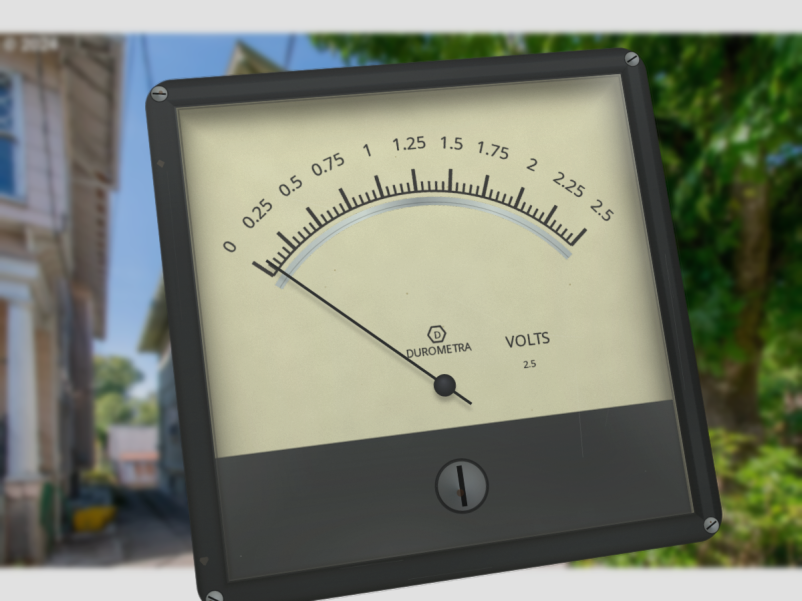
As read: 0.05,V
